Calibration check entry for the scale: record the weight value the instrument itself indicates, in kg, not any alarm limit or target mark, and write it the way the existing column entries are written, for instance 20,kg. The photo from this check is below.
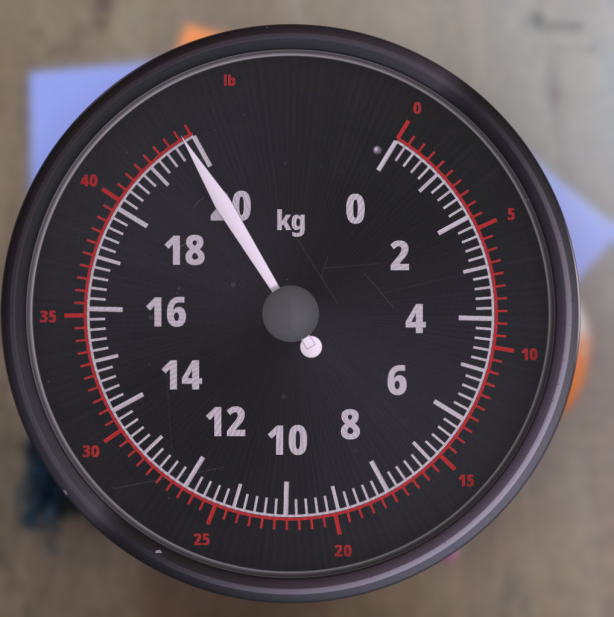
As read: 19.8,kg
